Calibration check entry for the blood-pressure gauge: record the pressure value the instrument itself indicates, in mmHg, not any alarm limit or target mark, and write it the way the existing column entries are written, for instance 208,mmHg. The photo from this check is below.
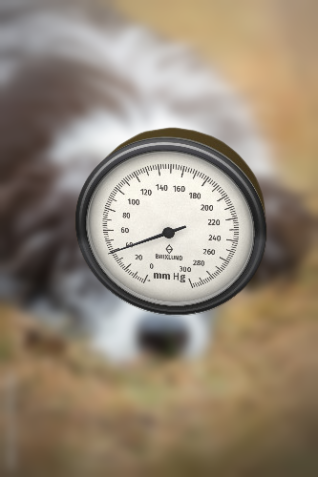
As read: 40,mmHg
